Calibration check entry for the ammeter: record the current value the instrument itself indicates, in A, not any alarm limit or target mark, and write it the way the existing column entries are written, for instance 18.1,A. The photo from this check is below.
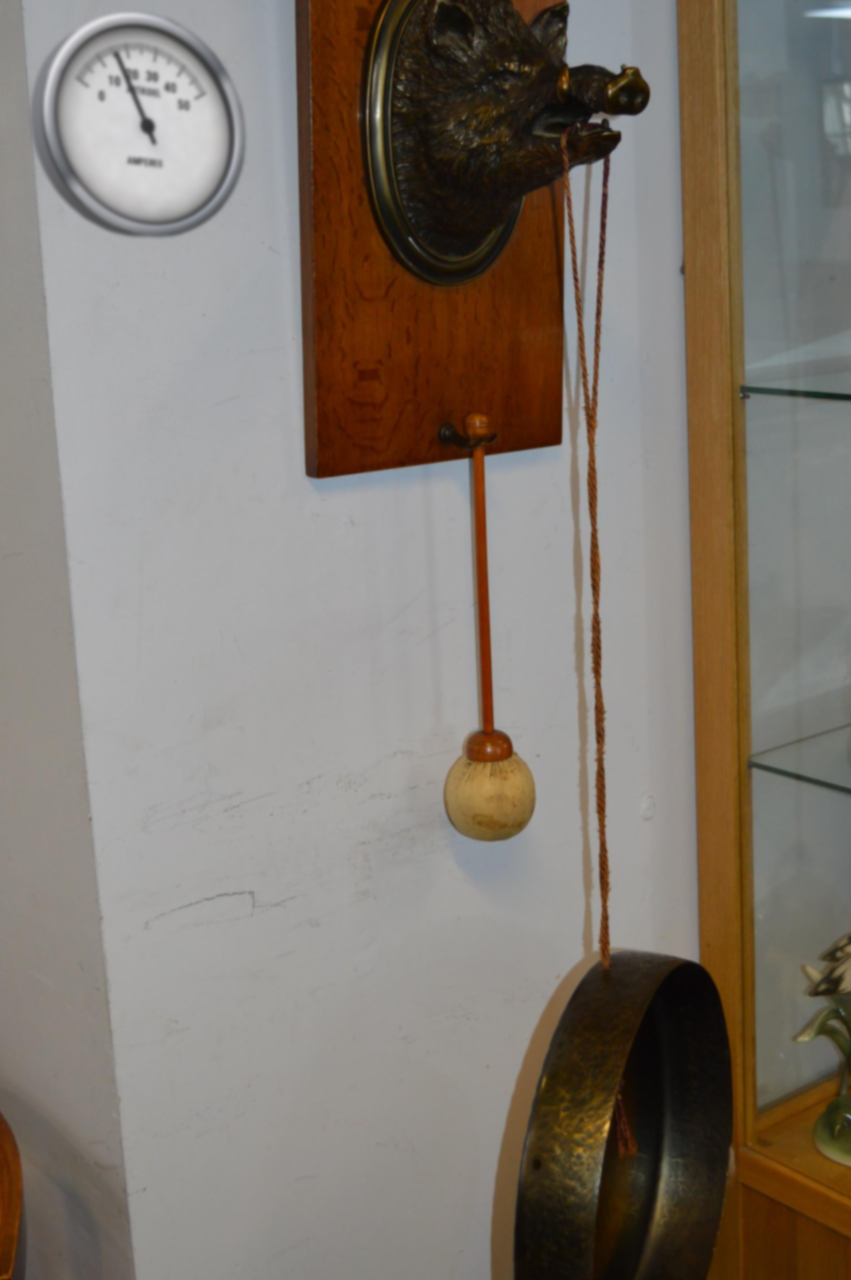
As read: 15,A
